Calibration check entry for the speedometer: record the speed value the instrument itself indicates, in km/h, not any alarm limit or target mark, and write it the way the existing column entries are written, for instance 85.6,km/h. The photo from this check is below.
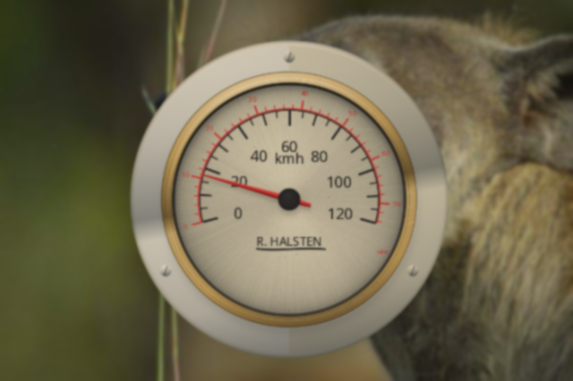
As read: 17.5,km/h
